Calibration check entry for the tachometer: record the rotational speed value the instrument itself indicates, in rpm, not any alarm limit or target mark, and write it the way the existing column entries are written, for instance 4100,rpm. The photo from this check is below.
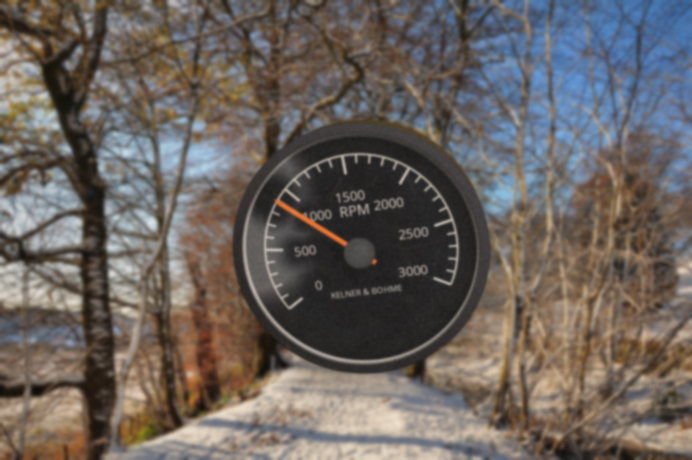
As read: 900,rpm
